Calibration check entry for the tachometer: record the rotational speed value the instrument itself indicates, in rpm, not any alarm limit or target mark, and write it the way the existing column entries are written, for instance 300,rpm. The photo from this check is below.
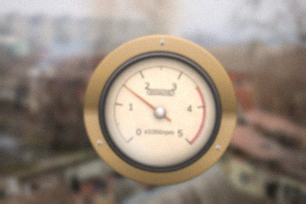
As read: 1500,rpm
